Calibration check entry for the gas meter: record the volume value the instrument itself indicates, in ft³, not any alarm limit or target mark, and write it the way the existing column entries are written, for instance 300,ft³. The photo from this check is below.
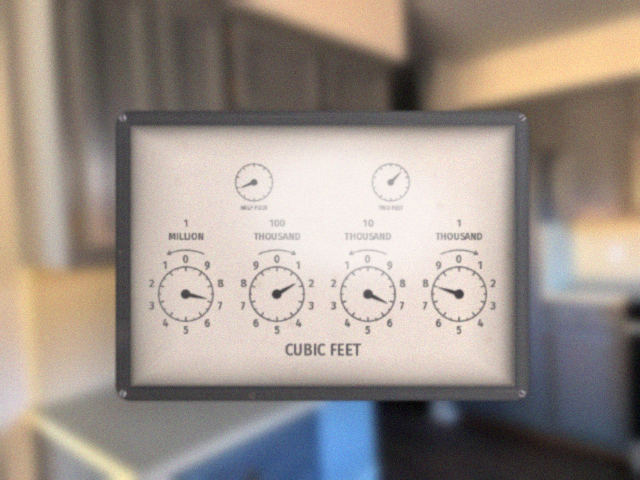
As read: 716800,ft³
